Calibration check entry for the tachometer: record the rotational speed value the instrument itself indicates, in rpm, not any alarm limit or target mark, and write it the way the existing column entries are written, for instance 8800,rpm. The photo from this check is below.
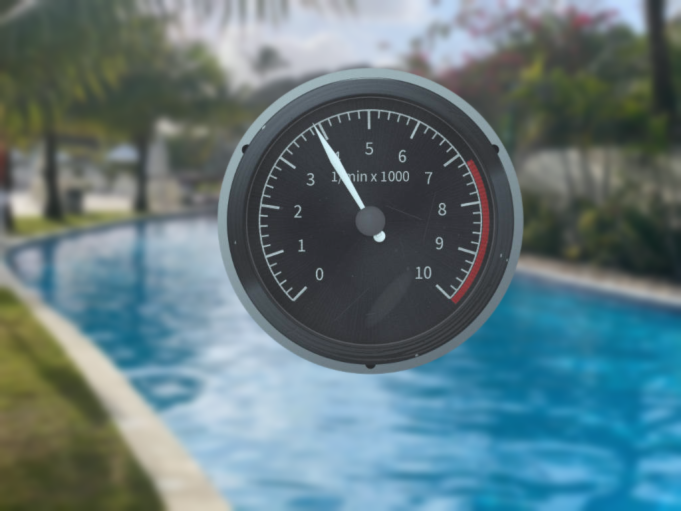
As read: 3900,rpm
